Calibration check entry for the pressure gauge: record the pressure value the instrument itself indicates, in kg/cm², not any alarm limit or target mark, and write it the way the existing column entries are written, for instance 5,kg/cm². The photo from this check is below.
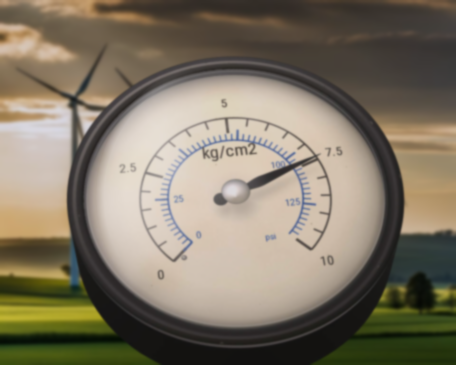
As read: 7.5,kg/cm²
